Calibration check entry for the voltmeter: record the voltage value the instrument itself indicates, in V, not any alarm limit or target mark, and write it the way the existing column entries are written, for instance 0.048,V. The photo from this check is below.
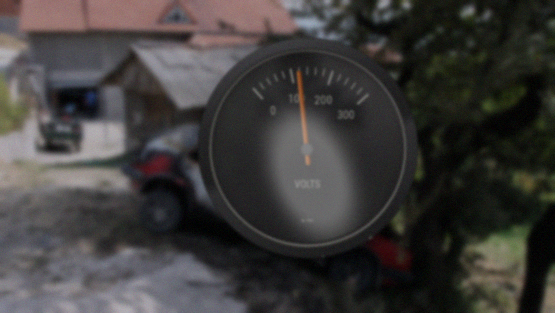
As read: 120,V
